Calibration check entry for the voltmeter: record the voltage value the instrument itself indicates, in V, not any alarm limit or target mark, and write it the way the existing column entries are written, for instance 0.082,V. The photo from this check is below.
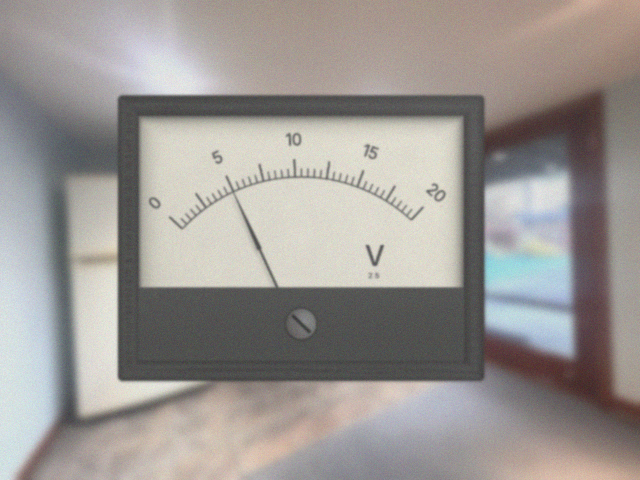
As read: 5,V
